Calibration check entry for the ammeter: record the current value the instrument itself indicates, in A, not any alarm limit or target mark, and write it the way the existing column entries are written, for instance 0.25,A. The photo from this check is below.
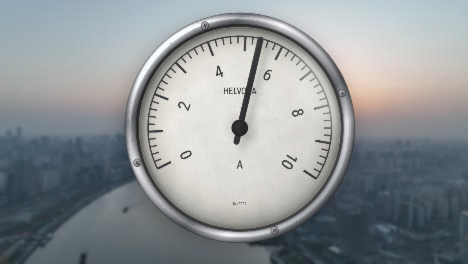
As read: 5.4,A
